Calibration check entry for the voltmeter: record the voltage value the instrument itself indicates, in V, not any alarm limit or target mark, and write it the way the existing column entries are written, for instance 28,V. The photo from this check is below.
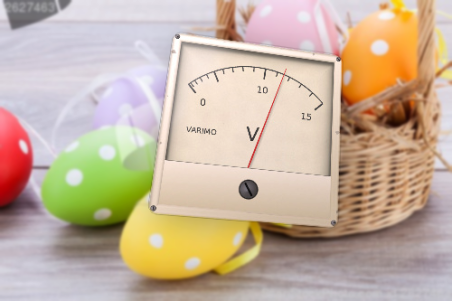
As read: 11.5,V
